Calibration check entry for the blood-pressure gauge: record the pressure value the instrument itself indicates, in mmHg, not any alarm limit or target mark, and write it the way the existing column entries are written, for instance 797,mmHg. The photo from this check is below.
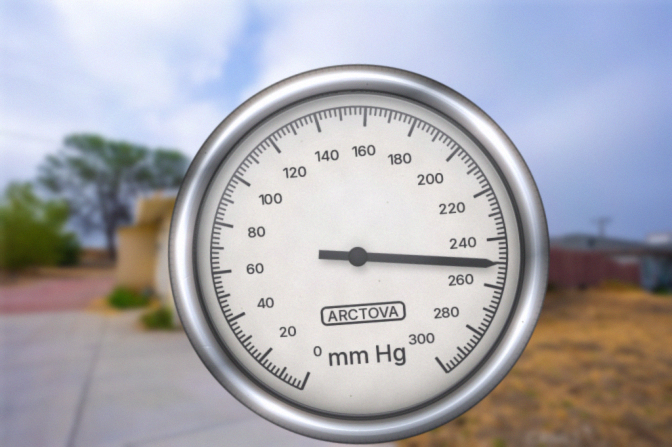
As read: 250,mmHg
